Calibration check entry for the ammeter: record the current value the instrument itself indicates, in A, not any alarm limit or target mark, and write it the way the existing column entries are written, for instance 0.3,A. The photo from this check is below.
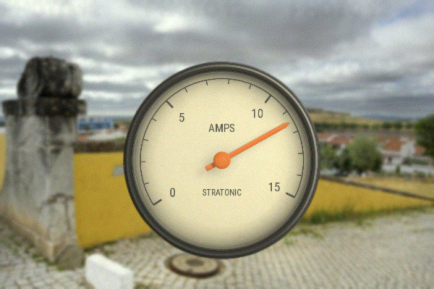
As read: 11.5,A
